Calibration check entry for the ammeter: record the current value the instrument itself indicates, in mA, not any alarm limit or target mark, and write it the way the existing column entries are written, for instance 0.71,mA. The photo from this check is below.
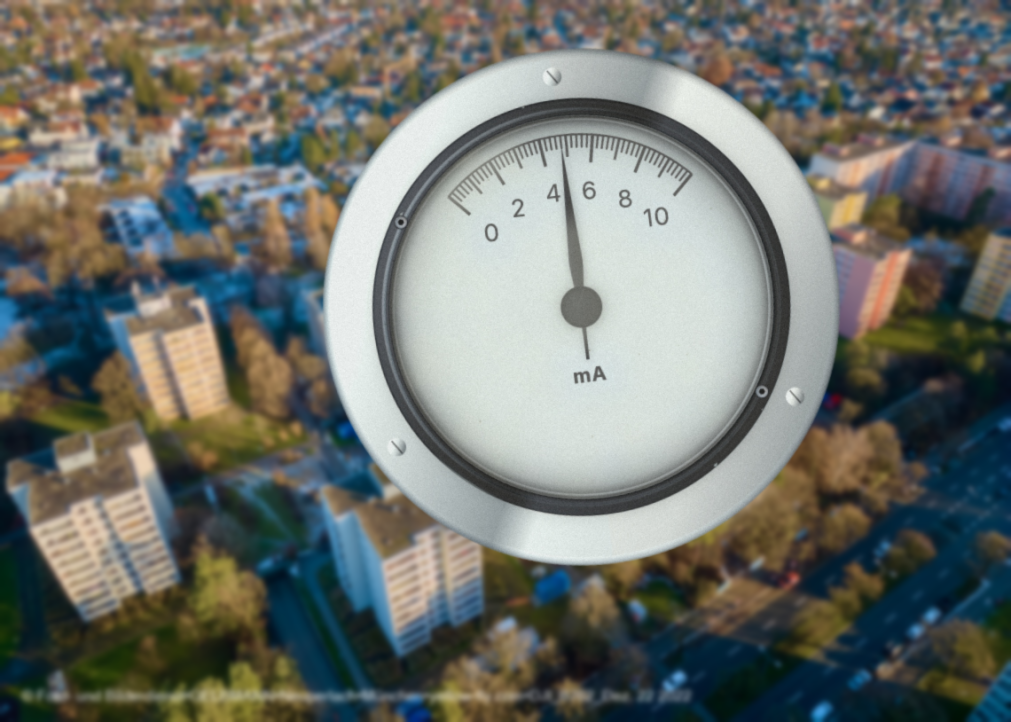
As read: 4.8,mA
